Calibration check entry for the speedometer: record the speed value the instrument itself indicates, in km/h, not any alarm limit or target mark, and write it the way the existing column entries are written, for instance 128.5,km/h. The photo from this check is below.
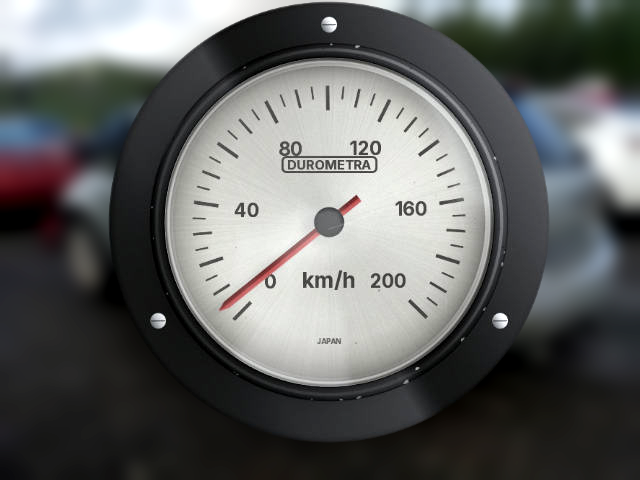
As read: 5,km/h
